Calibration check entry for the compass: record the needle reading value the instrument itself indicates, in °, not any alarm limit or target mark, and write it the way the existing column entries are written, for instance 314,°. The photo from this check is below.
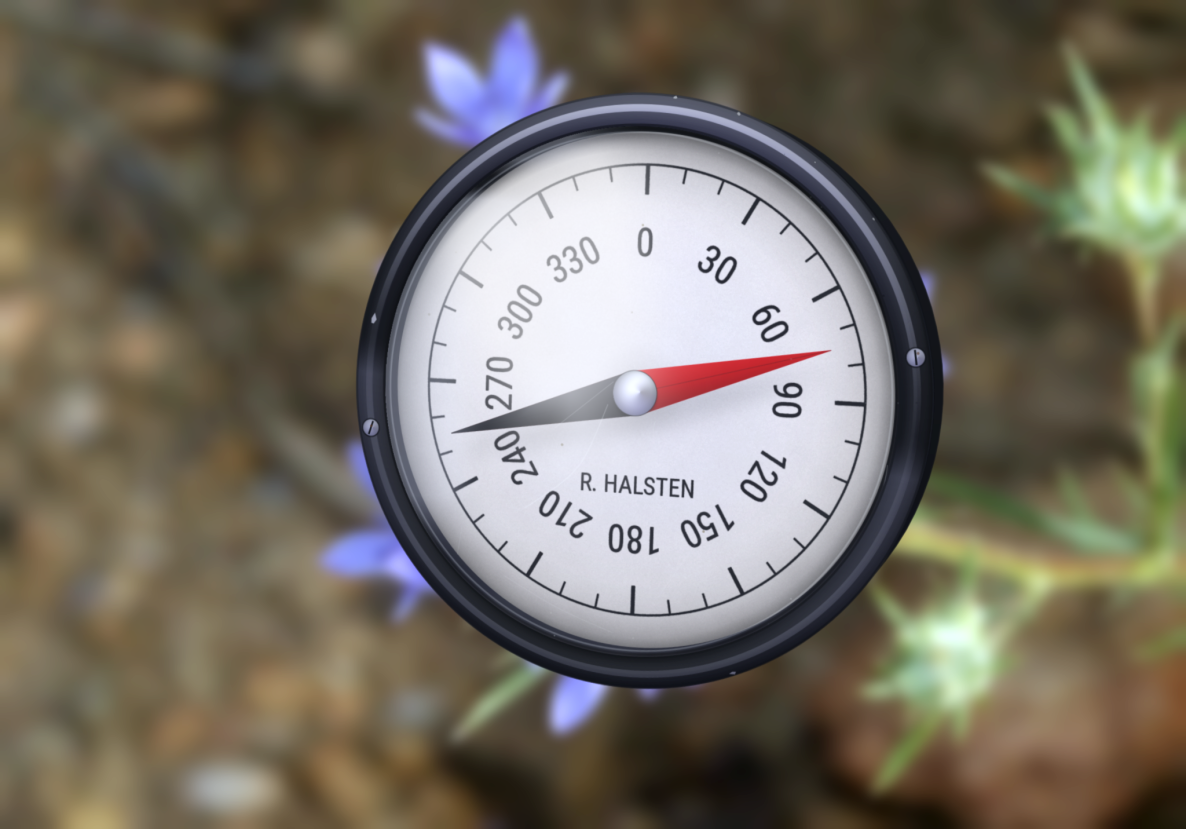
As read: 75,°
